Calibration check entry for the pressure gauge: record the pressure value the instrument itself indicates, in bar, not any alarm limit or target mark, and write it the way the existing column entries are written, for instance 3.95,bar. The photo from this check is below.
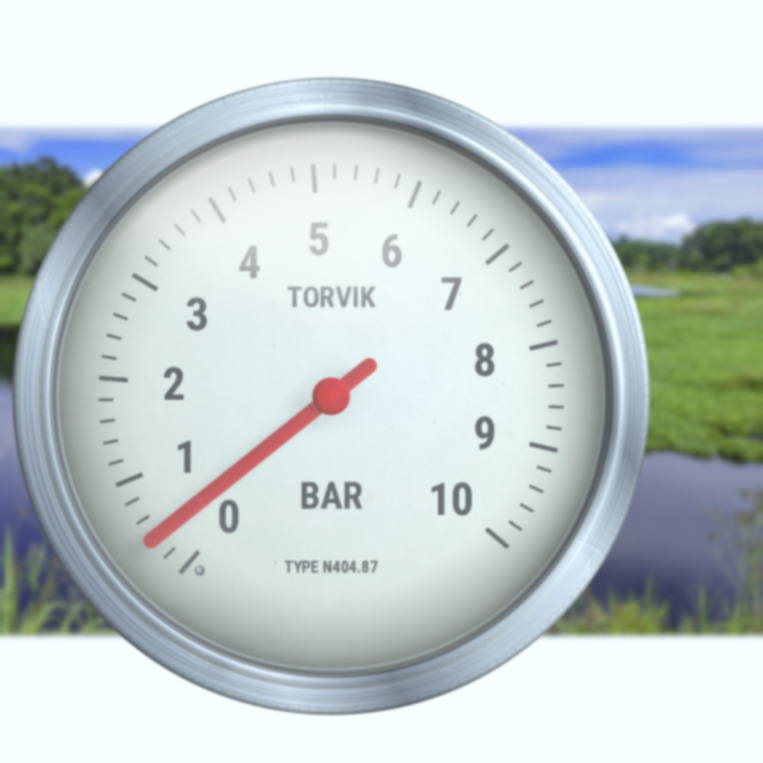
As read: 0.4,bar
